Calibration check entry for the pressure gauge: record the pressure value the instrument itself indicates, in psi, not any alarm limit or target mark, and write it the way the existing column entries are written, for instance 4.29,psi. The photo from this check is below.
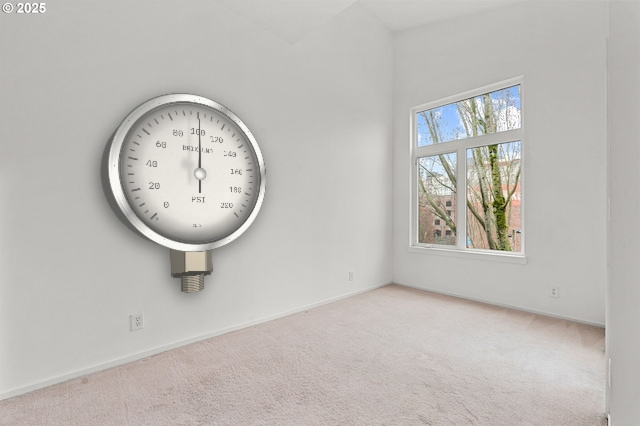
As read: 100,psi
